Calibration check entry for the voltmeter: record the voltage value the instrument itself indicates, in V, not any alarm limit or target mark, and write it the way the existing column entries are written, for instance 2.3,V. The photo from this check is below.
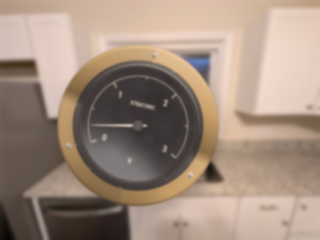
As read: 0.25,V
